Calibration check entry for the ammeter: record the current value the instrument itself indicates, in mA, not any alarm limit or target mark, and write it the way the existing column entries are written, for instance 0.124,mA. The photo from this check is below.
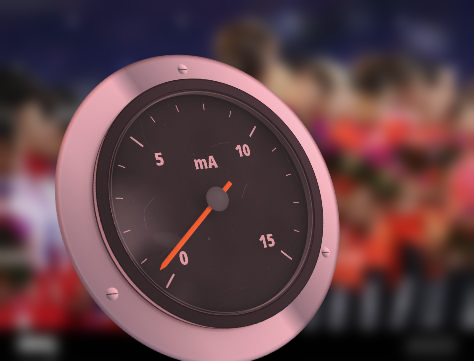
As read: 0.5,mA
